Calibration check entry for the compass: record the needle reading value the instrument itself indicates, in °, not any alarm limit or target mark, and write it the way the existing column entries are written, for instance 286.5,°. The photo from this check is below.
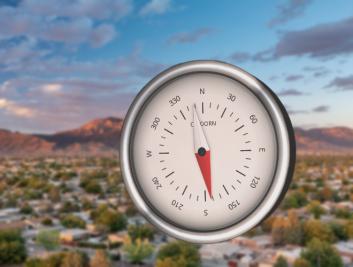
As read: 170,°
